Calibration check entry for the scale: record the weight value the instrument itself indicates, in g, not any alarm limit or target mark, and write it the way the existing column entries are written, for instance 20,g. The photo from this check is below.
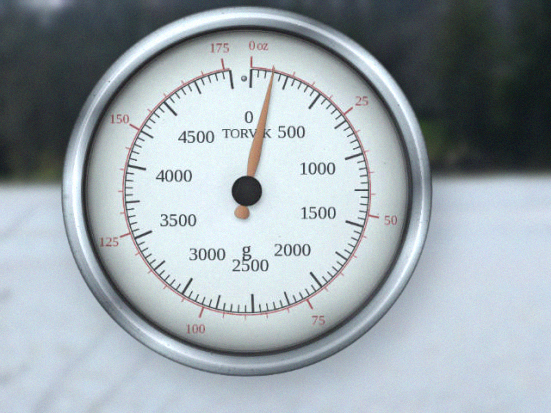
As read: 150,g
